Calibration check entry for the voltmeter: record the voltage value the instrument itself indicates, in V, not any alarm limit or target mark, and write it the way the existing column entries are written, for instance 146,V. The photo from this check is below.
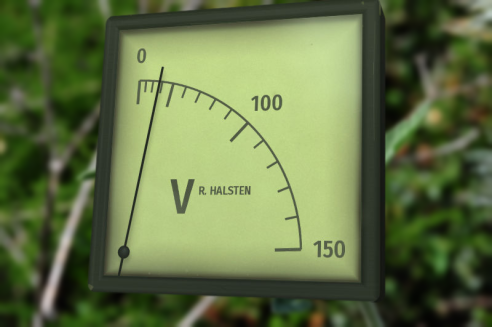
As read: 40,V
